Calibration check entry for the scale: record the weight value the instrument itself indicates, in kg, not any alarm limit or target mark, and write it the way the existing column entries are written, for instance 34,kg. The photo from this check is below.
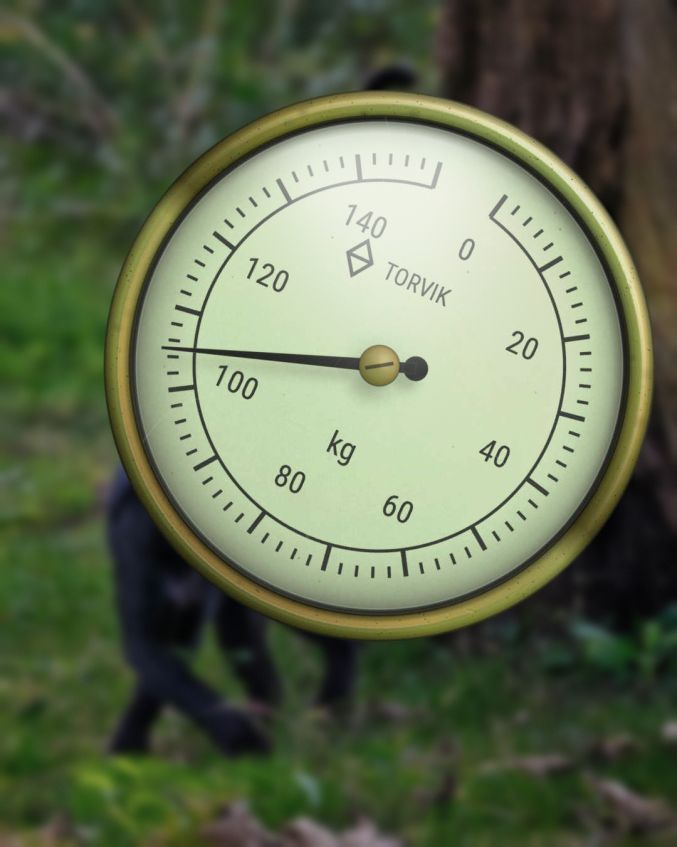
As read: 105,kg
